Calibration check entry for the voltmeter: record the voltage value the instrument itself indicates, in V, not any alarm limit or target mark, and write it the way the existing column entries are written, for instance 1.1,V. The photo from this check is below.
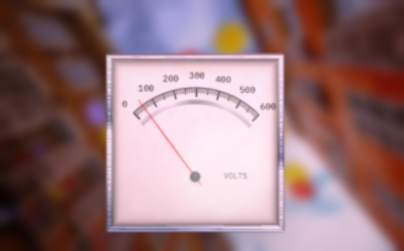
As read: 50,V
